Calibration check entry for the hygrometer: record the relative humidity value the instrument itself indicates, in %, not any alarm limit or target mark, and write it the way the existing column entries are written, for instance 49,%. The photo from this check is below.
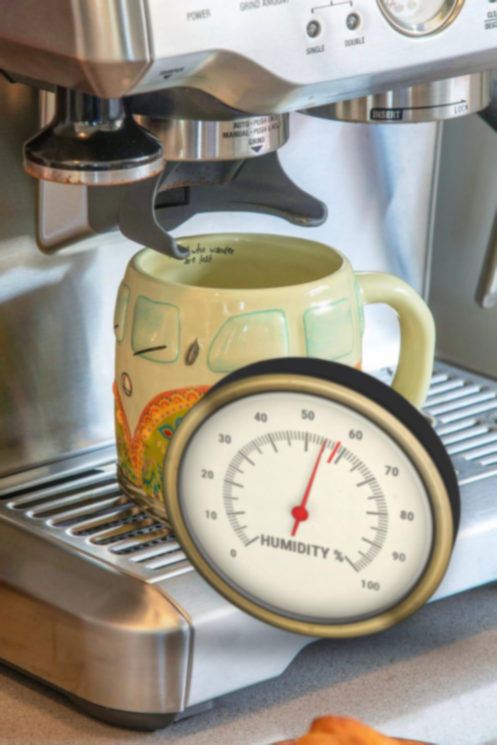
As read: 55,%
